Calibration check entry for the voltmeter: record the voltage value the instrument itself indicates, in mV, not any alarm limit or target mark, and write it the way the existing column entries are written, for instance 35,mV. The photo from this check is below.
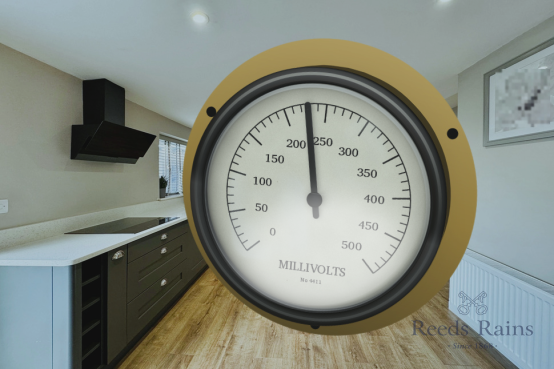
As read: 230,mV
